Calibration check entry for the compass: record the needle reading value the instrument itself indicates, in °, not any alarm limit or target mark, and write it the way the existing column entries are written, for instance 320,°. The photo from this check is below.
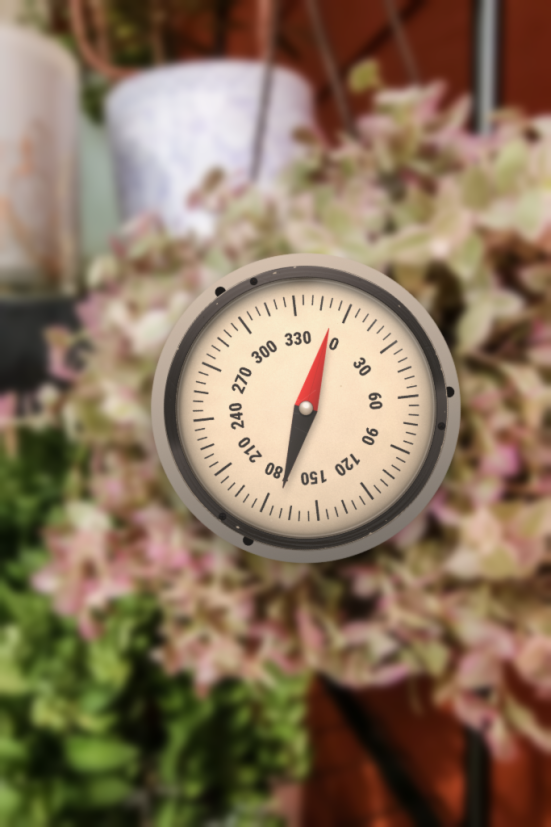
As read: 352.5,°
